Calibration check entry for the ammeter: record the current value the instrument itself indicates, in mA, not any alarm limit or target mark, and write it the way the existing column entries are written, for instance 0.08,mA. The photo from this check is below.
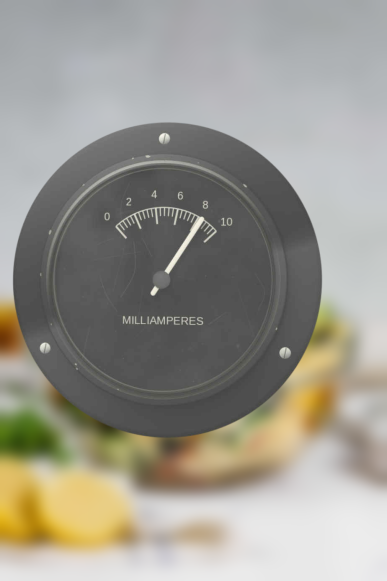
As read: 8.4,mA
